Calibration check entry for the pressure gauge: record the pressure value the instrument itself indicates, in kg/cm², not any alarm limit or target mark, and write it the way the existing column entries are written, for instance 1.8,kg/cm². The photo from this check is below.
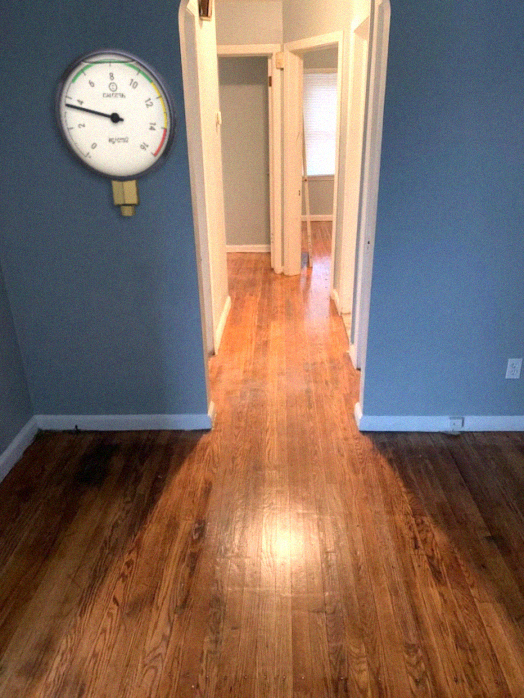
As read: 3.5,kg/cm²
